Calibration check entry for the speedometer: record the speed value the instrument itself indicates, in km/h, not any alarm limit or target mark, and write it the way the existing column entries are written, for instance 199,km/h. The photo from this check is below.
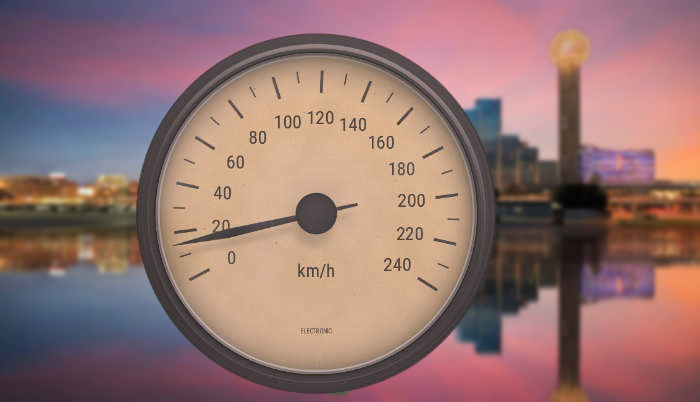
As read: 15,km/h
